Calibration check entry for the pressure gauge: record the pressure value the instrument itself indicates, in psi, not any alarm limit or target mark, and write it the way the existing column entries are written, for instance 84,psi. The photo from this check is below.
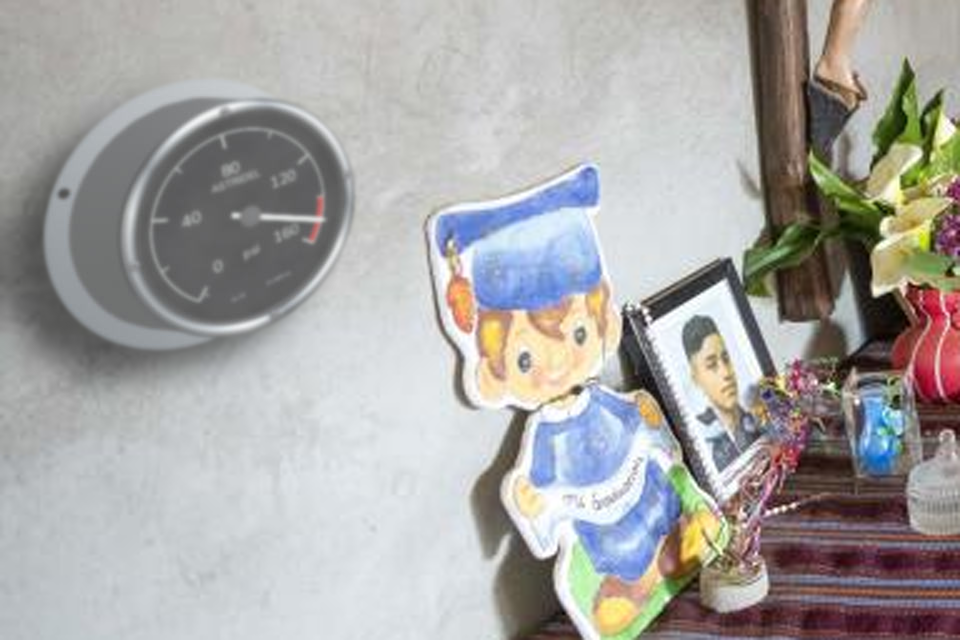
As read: 150,psi
